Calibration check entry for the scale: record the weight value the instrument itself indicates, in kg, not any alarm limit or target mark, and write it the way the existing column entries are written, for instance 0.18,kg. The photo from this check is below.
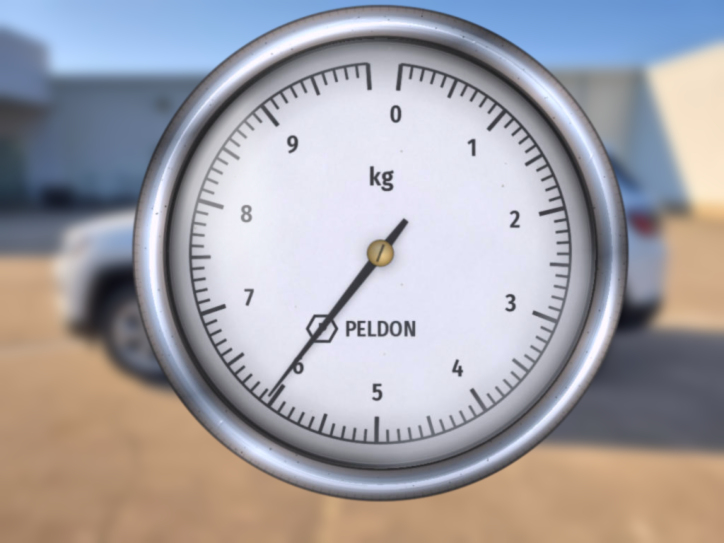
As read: 6.05,kg
